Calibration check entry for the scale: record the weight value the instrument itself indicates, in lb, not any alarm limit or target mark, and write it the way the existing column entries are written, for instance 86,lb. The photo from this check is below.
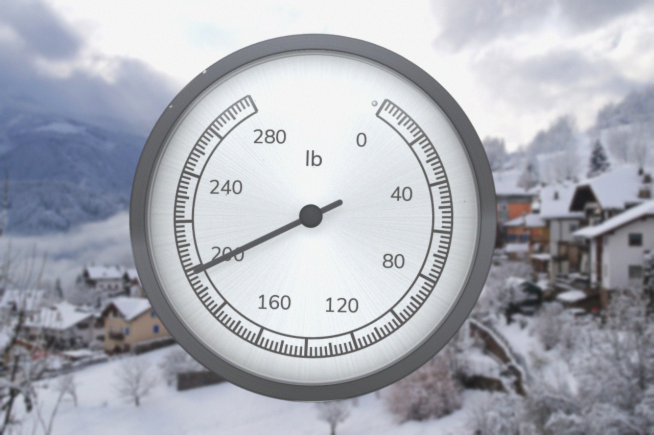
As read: 198,lb
